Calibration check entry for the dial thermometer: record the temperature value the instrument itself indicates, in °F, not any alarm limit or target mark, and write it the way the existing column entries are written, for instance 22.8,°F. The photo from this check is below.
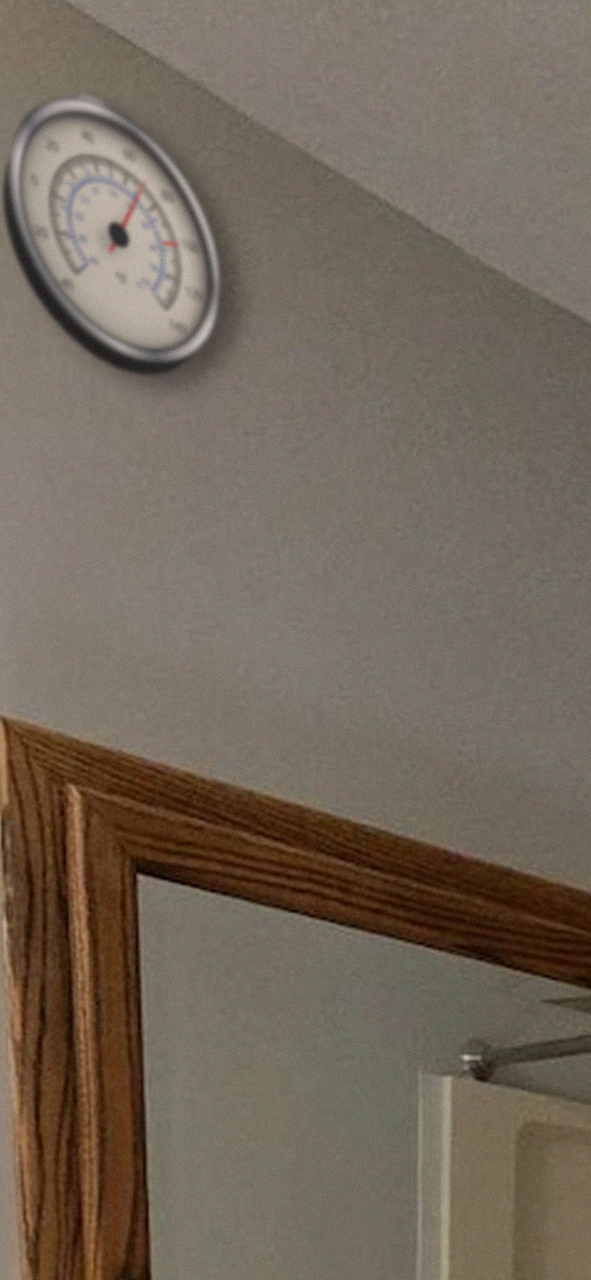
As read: 70,°F
